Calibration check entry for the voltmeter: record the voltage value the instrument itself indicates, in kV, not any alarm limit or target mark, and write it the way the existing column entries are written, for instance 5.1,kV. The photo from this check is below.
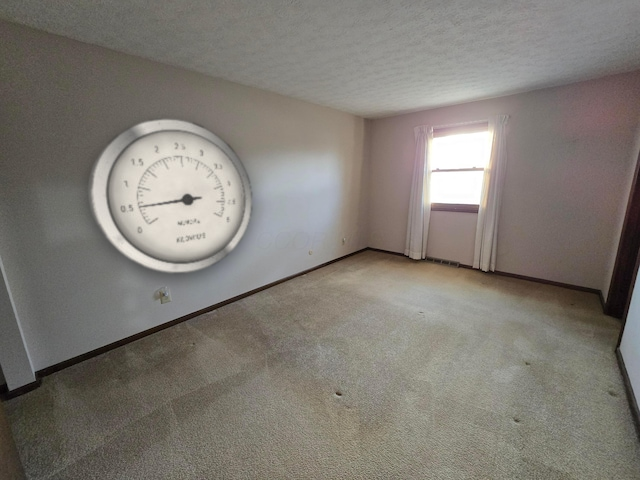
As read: 0.5,kV
